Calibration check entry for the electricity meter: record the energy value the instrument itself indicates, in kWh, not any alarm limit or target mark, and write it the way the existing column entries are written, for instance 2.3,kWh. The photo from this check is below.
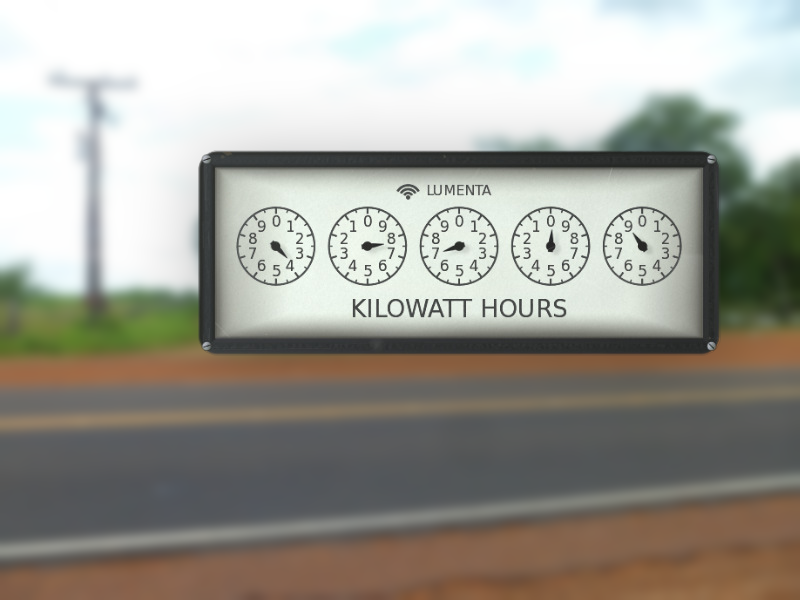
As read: 37699,kWh
